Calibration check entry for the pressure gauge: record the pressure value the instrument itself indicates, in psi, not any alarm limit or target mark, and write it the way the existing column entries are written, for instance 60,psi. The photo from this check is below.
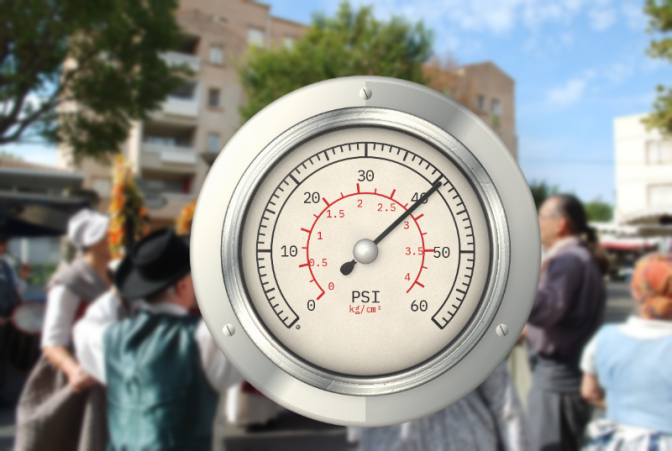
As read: 40.5,psi
